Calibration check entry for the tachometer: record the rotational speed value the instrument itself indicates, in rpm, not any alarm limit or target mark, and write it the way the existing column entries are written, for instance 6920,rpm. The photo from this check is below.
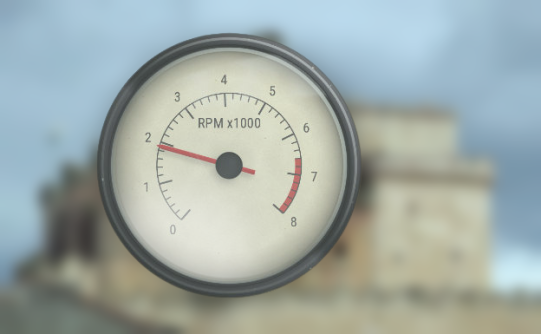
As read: 1900,rpm
